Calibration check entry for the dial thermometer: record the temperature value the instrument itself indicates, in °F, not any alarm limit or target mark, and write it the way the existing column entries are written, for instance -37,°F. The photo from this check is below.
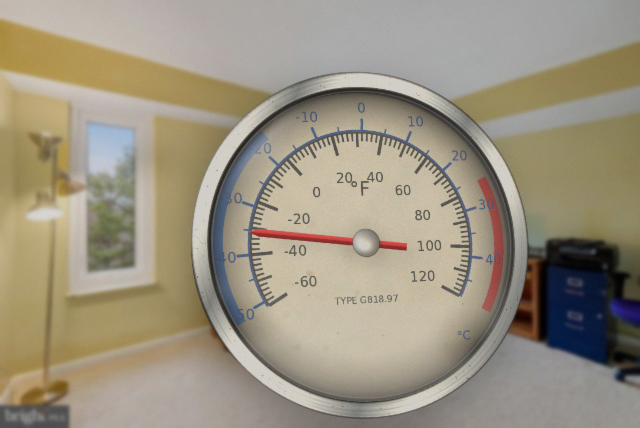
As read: -32,°F
